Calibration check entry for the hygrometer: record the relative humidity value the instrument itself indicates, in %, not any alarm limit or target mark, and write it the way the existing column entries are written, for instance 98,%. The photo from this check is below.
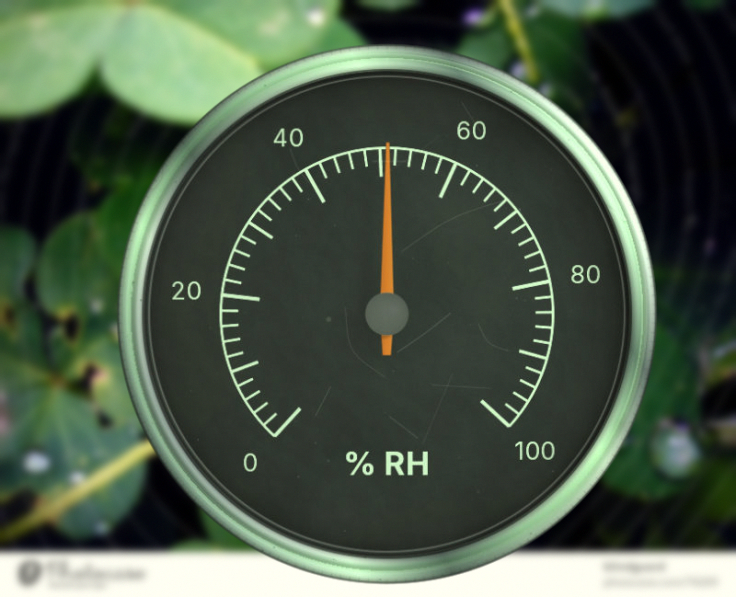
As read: 51,%
